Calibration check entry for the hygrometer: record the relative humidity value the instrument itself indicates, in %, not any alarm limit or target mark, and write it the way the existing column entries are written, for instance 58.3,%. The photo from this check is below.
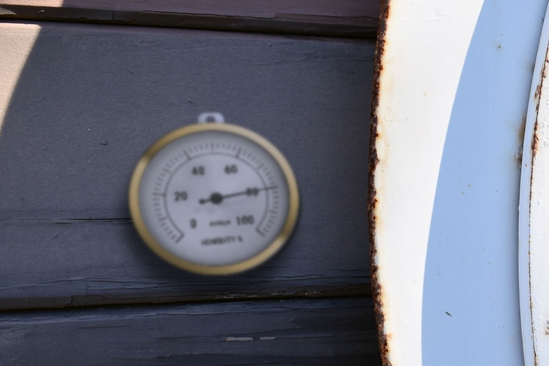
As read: 80,%
